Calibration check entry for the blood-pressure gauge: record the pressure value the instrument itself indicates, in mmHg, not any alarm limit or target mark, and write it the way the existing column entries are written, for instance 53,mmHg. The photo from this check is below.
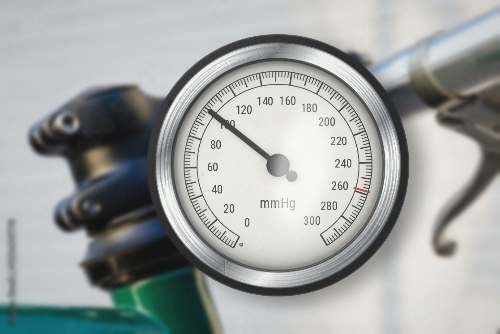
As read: 100,mmHg
